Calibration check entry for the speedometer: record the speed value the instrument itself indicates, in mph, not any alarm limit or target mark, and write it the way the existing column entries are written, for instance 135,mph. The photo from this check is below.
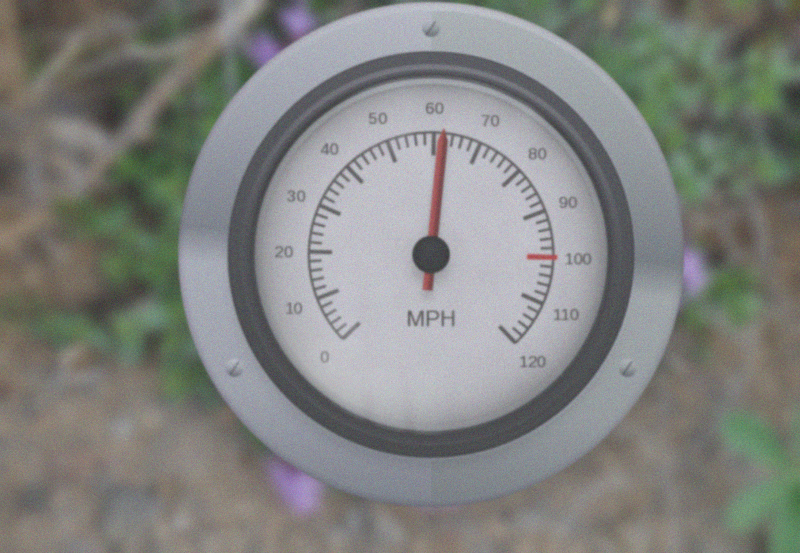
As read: 62,mph
